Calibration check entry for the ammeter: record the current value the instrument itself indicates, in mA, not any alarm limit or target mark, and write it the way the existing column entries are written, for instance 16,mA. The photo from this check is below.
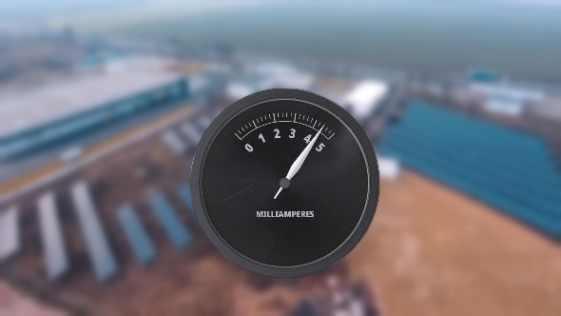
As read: 4.4,mA
